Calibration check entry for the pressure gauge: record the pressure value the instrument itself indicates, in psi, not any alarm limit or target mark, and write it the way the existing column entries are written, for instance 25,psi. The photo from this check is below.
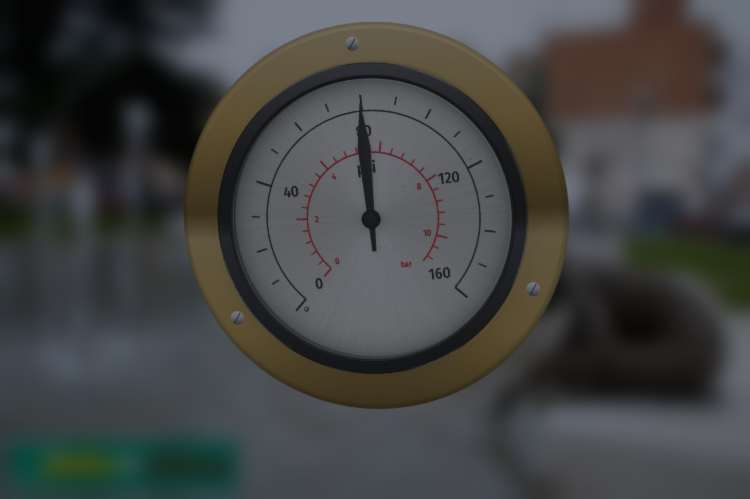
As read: 80,psi
